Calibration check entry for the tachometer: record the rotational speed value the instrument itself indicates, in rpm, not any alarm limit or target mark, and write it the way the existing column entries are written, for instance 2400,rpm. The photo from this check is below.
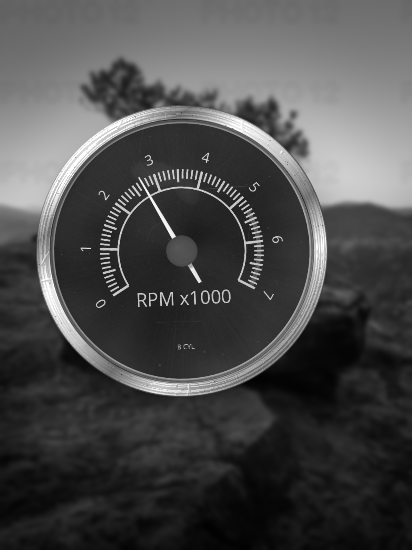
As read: 2700,rpm
